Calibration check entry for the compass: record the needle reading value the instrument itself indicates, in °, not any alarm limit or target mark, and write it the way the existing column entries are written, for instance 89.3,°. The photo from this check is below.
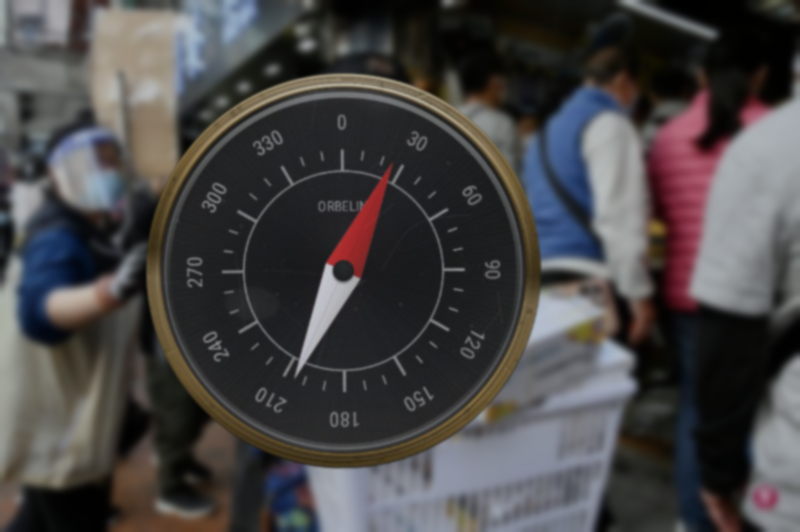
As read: 25,°
